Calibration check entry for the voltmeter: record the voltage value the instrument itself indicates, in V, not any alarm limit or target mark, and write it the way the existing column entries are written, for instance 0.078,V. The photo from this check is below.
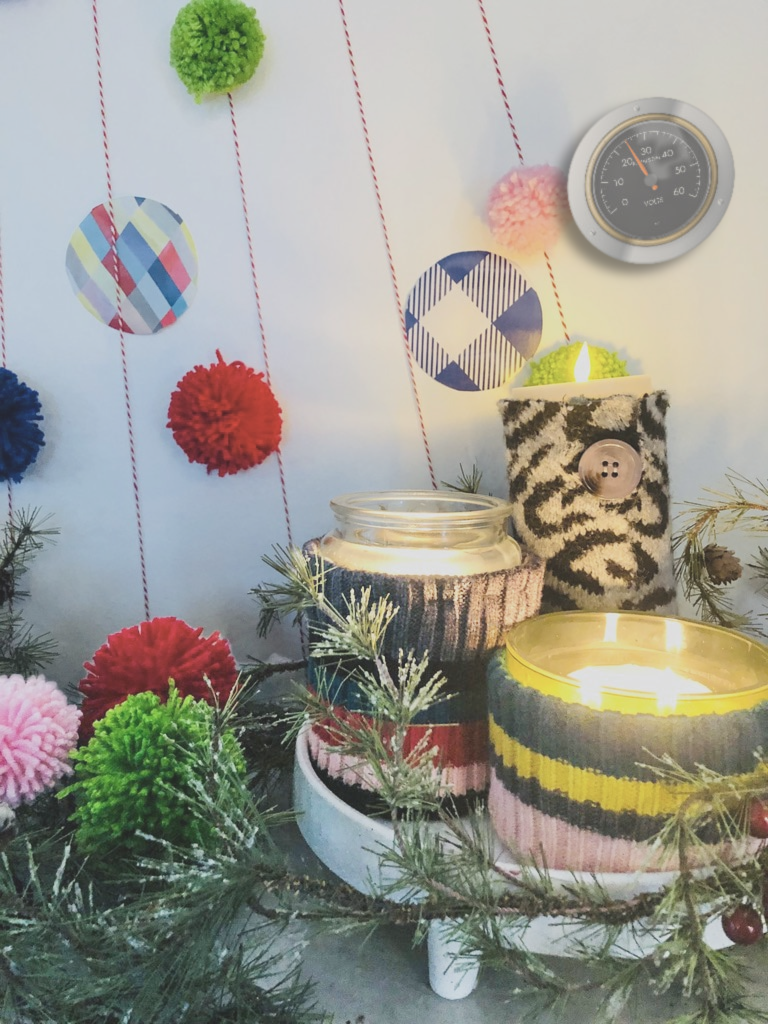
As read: 24,V
